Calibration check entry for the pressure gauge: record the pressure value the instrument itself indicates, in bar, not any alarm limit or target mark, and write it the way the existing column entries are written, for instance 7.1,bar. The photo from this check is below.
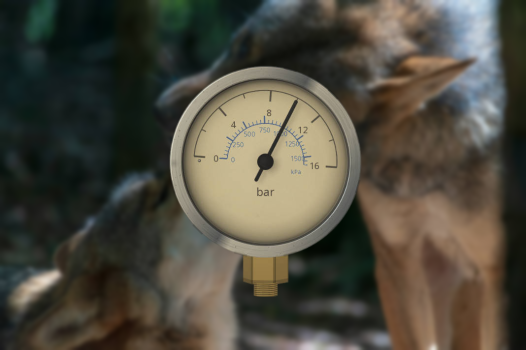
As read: 10,bar
